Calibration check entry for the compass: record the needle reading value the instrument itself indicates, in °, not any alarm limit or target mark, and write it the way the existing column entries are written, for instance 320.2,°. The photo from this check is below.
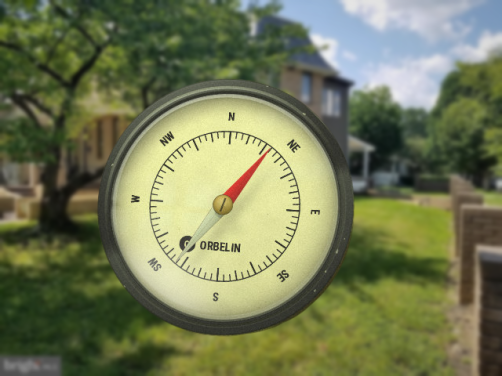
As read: 35,°
